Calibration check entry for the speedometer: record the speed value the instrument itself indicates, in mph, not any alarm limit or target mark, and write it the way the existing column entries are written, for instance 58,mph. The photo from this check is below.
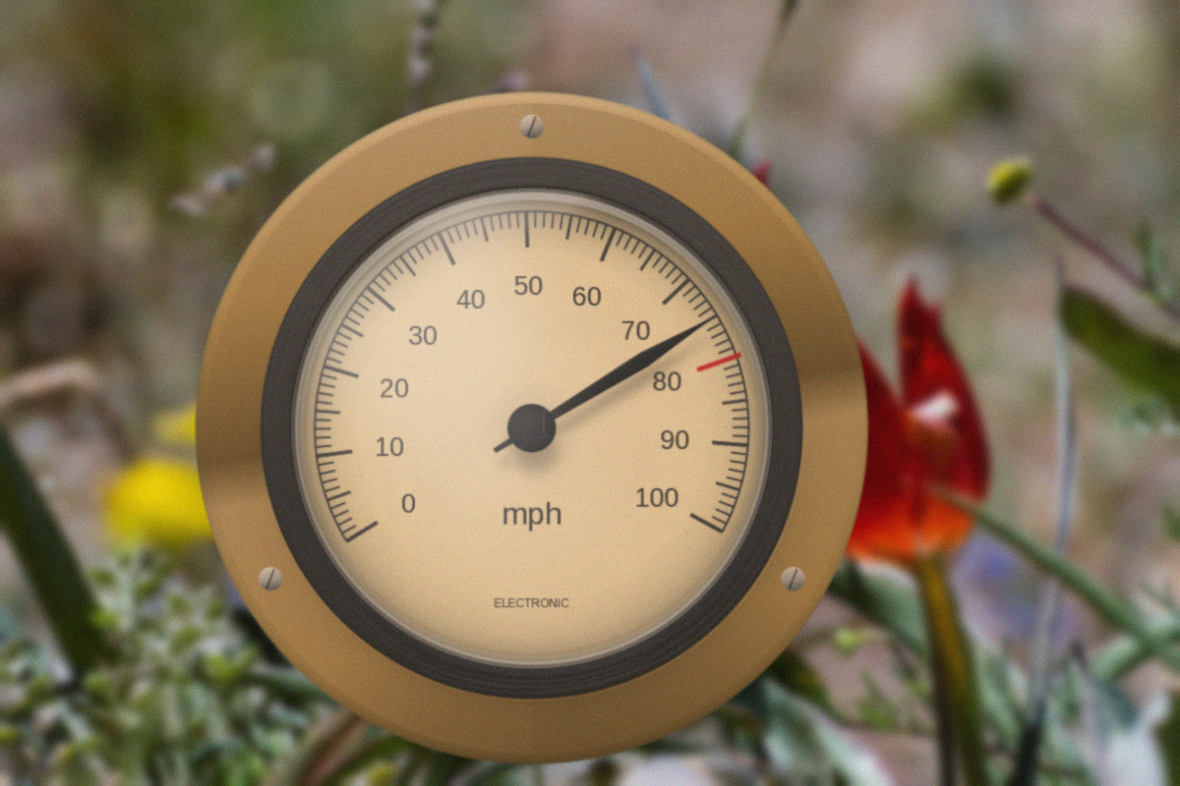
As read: 75,mph
